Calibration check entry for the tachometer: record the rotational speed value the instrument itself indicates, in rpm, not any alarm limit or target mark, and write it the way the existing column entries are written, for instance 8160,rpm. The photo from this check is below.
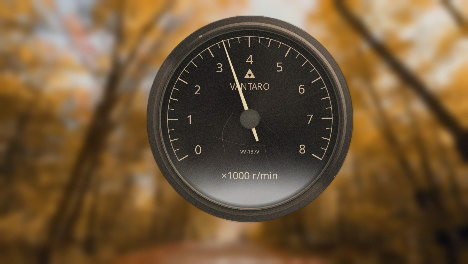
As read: 3375,rpm
